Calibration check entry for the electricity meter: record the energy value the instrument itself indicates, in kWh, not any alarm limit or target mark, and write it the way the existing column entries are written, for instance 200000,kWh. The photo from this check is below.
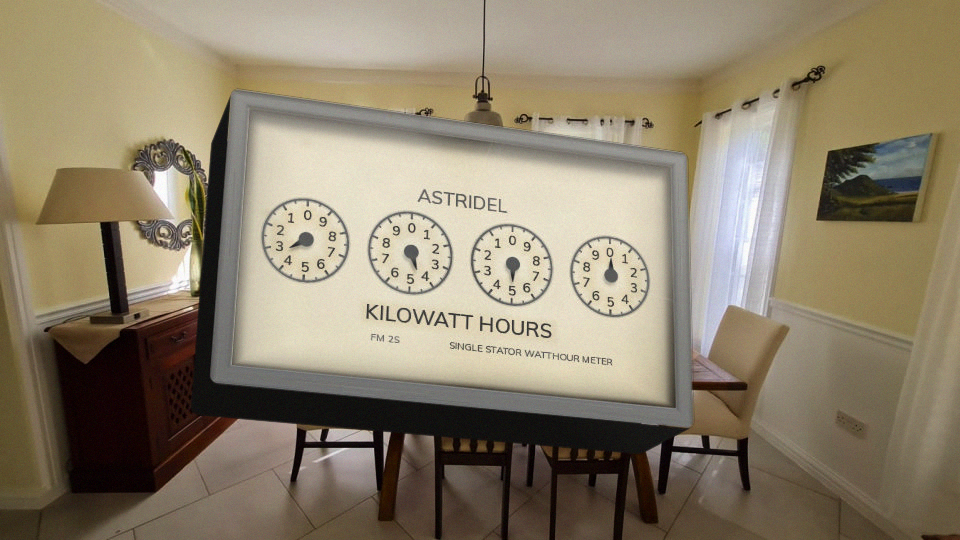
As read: 3450,kWh
